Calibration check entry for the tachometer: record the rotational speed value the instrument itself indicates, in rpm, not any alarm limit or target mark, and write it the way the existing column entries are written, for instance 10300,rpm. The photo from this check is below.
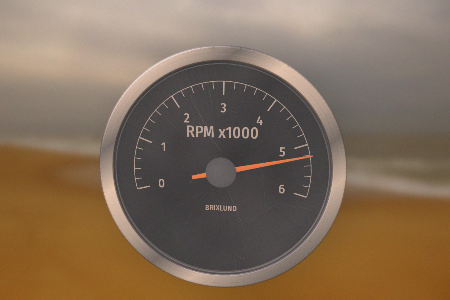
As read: 5200,rpm
